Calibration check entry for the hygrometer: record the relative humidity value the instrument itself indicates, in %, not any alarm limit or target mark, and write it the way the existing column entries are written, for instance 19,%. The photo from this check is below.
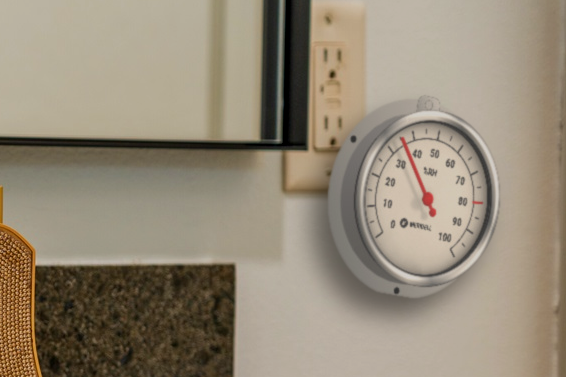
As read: 35,%
